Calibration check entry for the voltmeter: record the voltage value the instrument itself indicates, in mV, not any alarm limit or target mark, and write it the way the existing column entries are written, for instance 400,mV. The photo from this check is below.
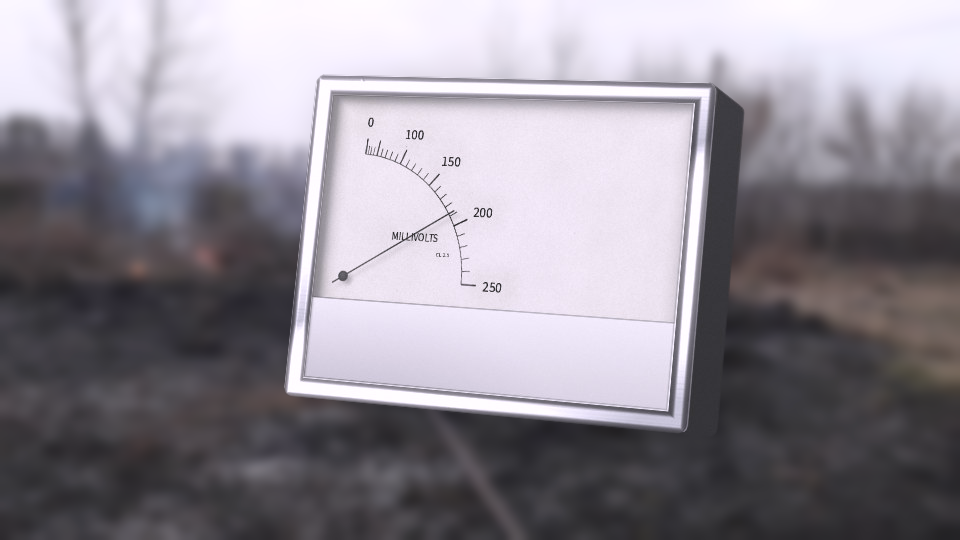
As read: 190,mV
